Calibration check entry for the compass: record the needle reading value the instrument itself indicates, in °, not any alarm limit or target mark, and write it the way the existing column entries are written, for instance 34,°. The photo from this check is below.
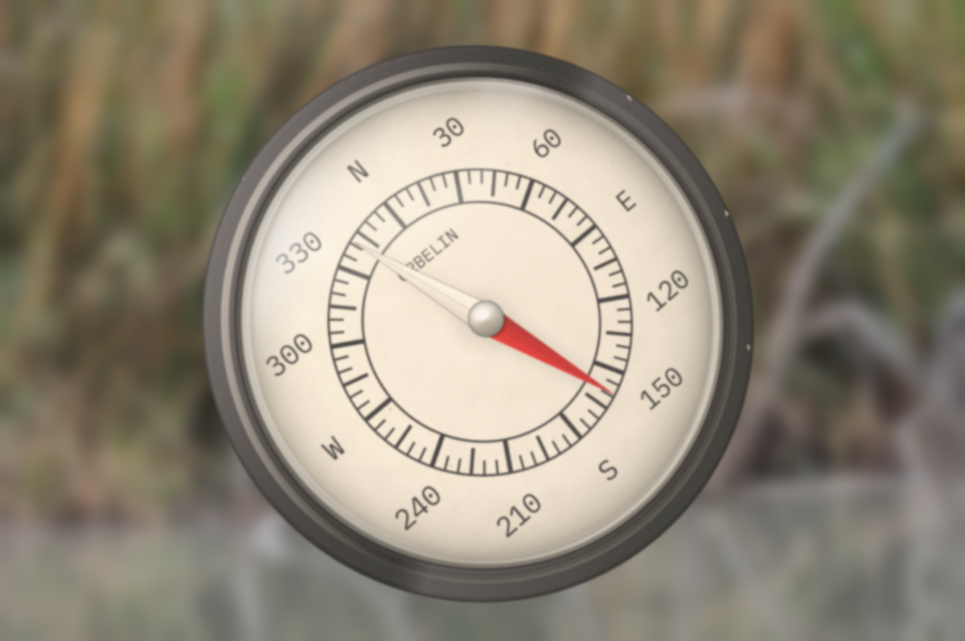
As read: 160,°
